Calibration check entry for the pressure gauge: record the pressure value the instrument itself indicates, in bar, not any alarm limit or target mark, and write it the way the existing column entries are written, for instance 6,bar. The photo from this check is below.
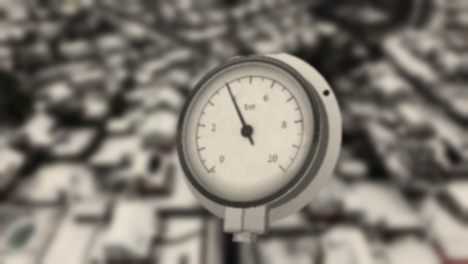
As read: 4,bar
